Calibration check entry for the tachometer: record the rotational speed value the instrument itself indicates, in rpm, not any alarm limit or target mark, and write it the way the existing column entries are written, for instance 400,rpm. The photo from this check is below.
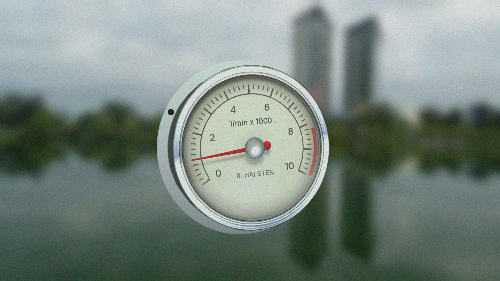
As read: 1000,rpm
